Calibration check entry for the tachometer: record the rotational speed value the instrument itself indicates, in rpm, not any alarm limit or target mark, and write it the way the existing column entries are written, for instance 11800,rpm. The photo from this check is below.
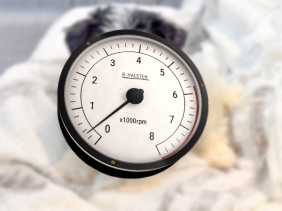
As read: 300,rpm
